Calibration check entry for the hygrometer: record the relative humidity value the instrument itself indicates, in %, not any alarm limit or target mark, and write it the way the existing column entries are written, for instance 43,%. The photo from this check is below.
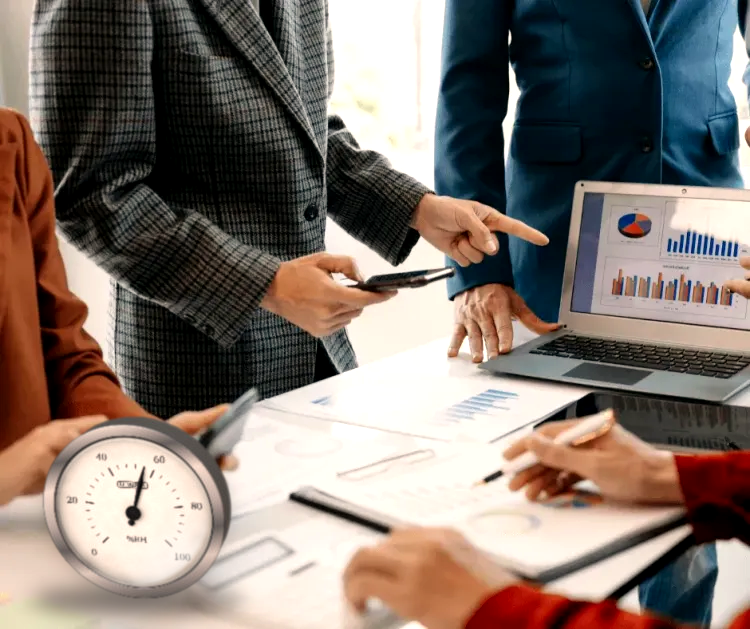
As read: 56,%
